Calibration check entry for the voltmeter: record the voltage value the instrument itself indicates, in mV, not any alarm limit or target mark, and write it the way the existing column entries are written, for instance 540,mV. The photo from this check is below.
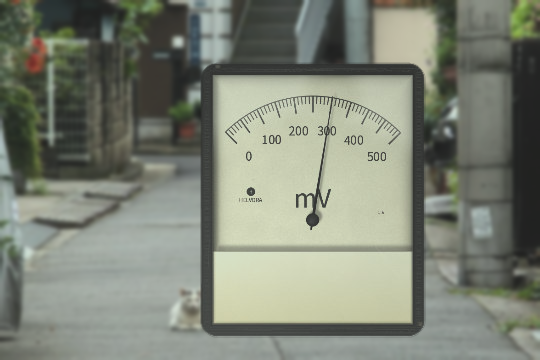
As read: 300,mV
